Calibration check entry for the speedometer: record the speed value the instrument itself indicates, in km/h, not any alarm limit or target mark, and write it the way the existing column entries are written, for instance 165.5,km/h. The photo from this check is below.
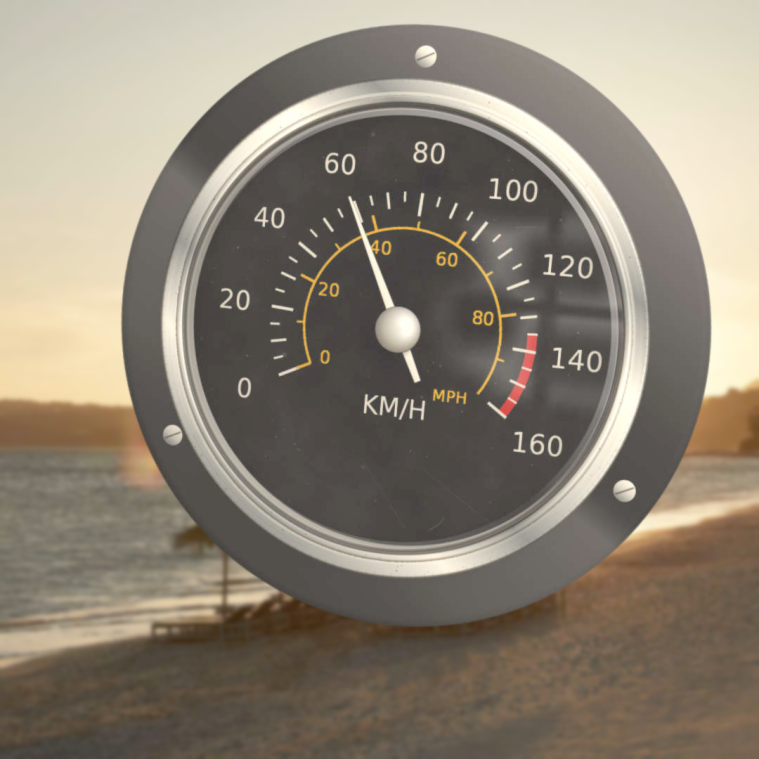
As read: 60,km/h
